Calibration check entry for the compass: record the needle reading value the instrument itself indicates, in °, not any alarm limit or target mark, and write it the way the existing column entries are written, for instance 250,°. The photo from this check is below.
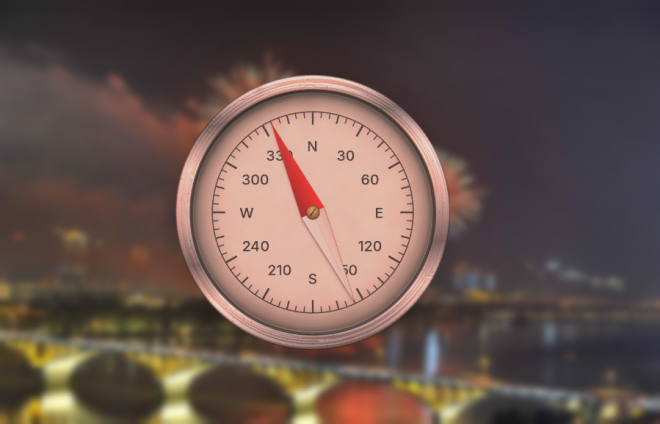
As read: 335,°
